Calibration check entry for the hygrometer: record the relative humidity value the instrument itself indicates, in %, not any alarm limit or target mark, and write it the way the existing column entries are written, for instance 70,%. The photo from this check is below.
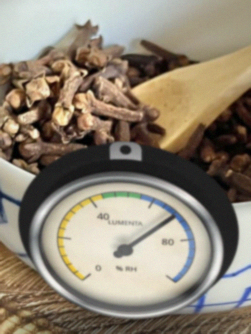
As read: 68,%
